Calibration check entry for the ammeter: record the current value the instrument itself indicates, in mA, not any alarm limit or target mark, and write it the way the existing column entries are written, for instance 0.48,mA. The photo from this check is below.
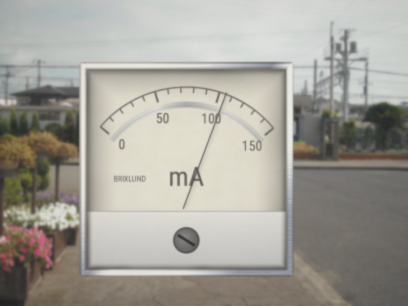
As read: 105,mA
